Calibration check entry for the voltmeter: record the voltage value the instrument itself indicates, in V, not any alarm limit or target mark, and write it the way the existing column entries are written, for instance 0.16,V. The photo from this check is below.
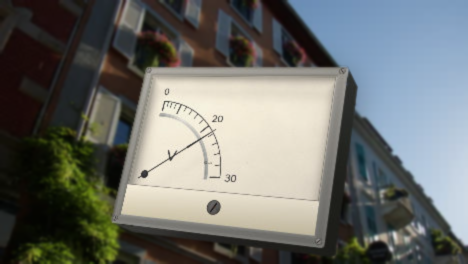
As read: 22,V
